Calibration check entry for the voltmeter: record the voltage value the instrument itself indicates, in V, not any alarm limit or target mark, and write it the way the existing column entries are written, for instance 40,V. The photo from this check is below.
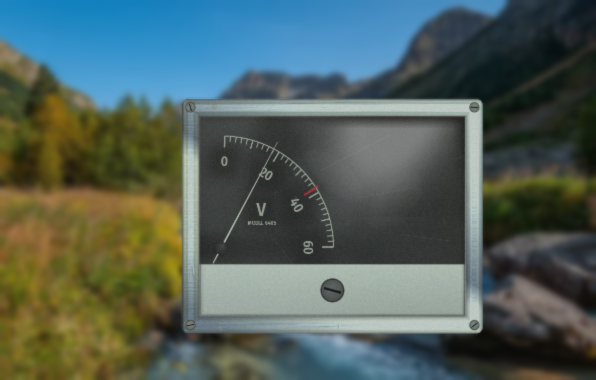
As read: 18,V
